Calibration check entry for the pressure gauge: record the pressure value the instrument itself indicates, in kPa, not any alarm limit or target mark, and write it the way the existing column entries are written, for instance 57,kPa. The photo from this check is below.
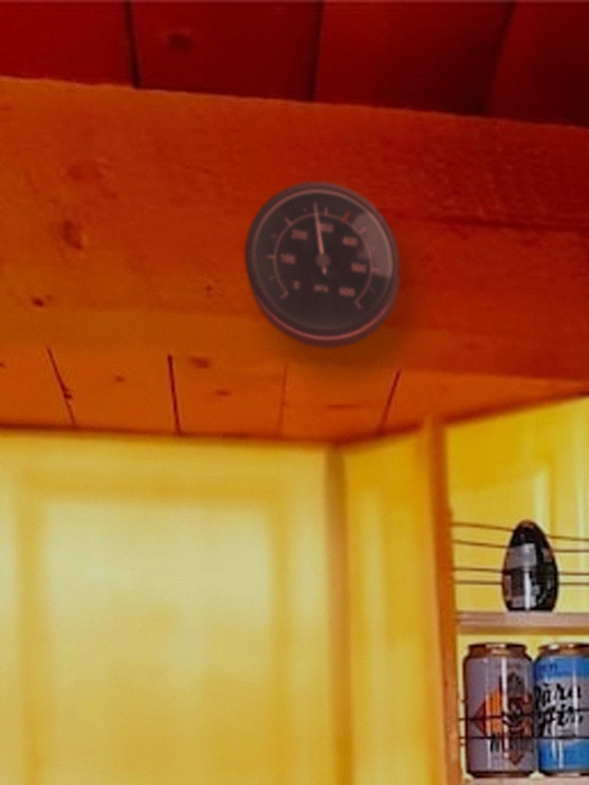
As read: 275,kPa
